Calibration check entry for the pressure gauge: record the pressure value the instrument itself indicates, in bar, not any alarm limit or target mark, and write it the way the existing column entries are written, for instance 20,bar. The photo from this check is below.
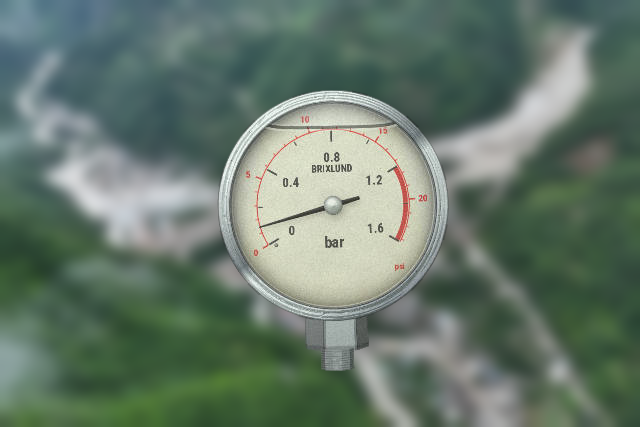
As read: 0.1,bar
